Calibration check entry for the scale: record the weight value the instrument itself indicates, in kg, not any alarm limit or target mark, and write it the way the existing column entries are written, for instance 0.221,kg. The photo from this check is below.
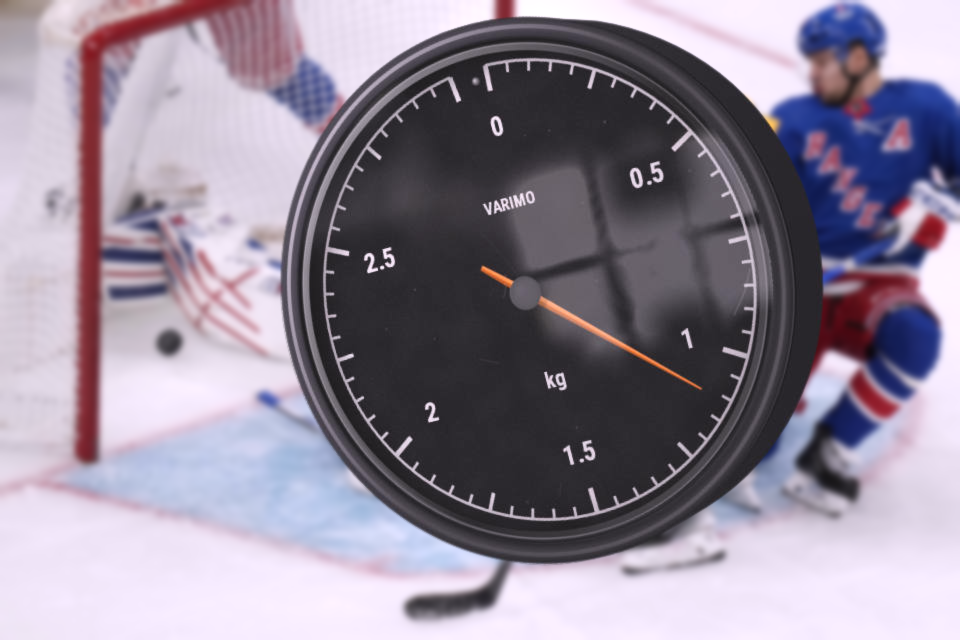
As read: 1.1,kg
